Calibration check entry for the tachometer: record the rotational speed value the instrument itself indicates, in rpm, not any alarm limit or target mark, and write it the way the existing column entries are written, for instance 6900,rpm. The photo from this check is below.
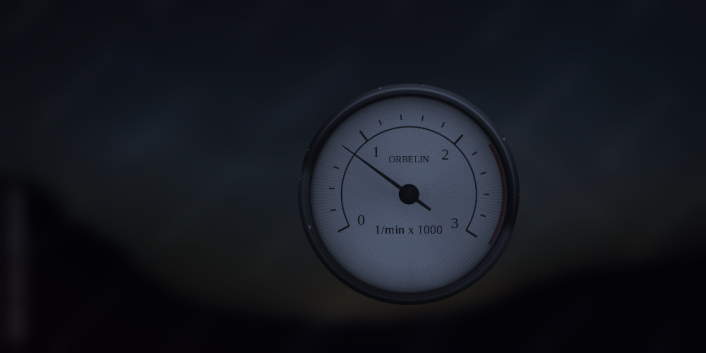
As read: 800,rpm
